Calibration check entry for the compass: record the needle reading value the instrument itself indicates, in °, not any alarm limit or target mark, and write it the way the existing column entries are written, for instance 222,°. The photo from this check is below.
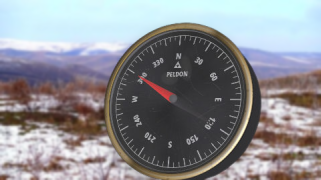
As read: 300,°
